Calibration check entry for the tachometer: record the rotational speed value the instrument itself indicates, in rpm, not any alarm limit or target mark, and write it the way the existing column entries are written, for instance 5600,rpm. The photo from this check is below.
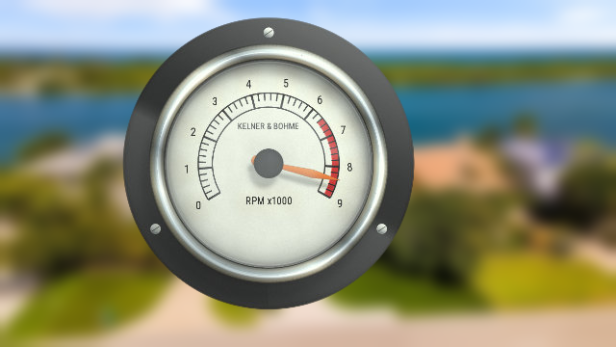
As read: 8400,rpm
